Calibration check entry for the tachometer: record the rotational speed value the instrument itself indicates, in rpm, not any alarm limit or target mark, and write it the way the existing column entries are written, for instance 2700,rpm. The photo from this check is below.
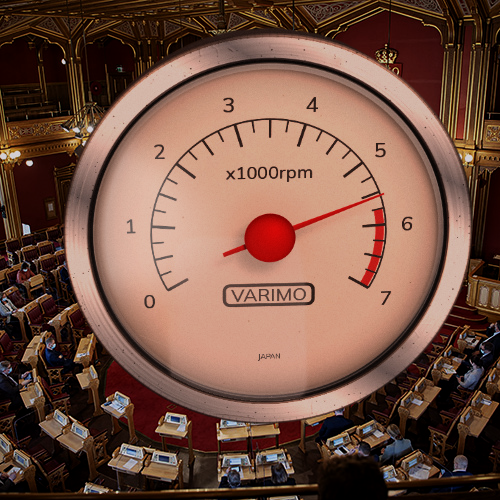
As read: 5500,rpm
